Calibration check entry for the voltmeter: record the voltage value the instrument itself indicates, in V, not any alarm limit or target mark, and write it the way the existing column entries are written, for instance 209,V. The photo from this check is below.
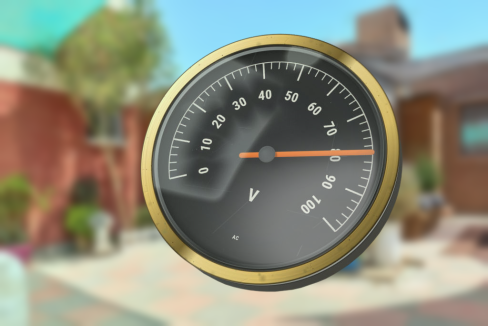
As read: 80,V
